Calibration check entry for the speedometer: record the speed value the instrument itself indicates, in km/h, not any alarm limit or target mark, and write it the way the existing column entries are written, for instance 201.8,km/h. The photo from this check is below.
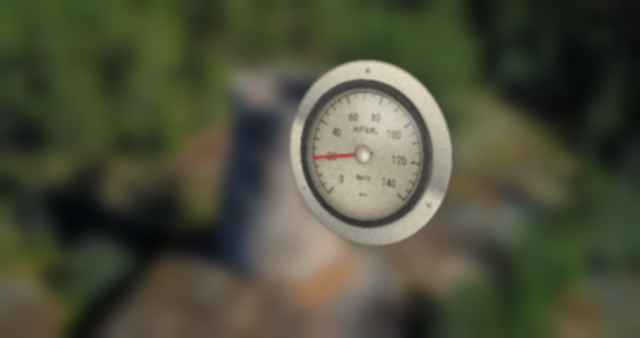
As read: 20,km/h
